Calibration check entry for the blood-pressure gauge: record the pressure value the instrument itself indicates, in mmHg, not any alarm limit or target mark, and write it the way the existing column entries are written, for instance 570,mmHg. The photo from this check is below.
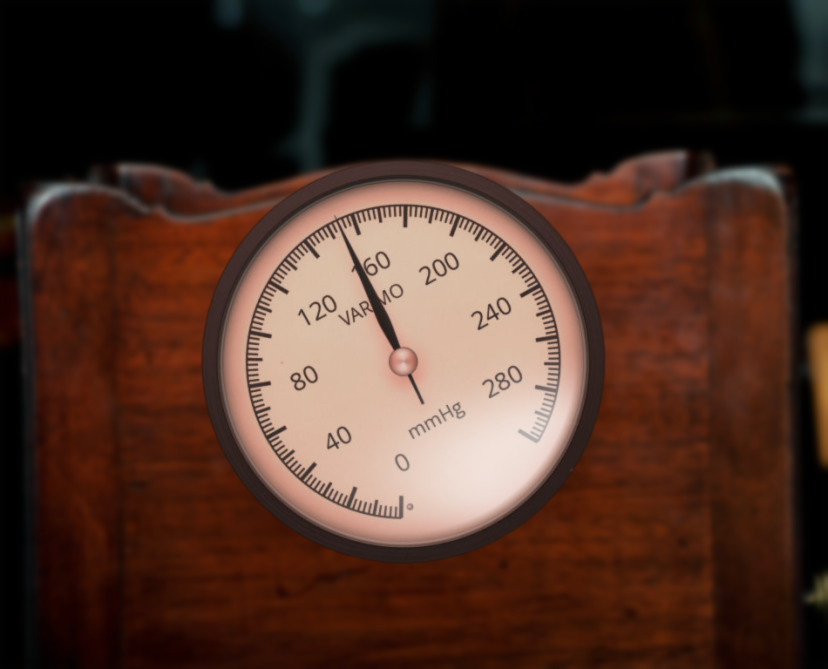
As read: 154,mmHg
